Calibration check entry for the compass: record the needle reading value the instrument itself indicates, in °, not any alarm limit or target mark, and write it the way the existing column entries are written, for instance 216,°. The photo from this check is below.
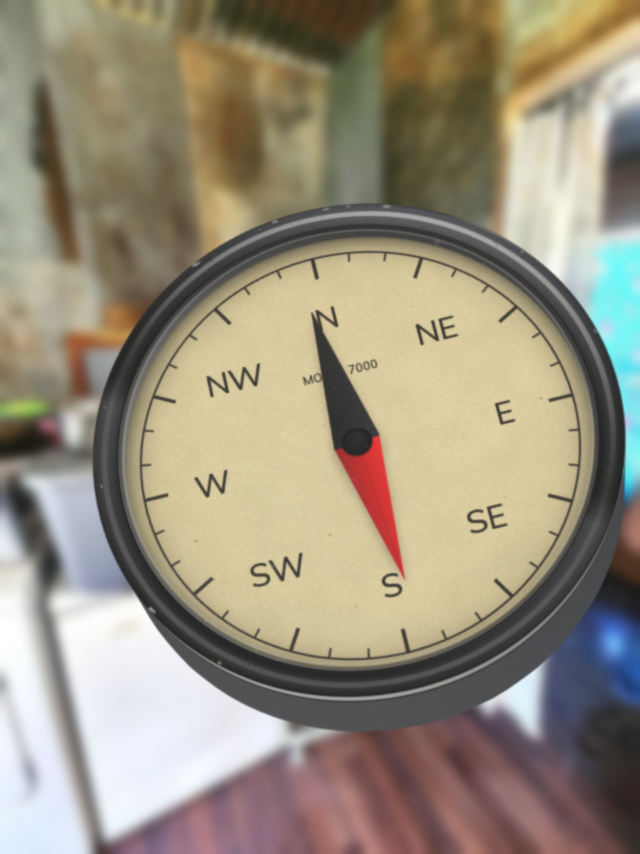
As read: 175,°
